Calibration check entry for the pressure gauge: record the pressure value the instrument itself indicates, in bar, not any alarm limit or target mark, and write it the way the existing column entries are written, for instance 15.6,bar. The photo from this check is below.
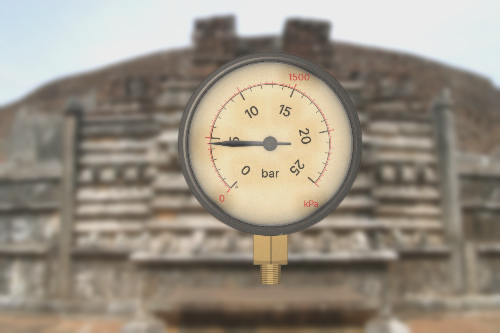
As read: 4.5,bar
